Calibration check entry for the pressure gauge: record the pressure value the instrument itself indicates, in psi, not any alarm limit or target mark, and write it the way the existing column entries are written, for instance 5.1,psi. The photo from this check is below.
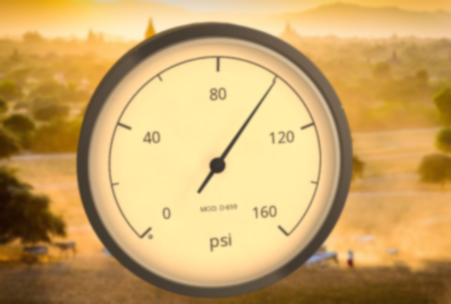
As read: 100,psi
